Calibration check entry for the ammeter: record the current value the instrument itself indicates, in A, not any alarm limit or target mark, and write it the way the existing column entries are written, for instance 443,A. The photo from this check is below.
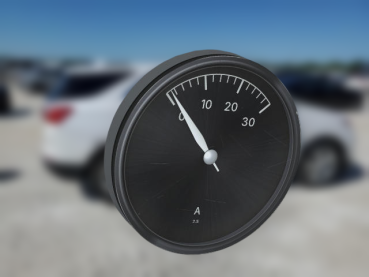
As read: 1,A
